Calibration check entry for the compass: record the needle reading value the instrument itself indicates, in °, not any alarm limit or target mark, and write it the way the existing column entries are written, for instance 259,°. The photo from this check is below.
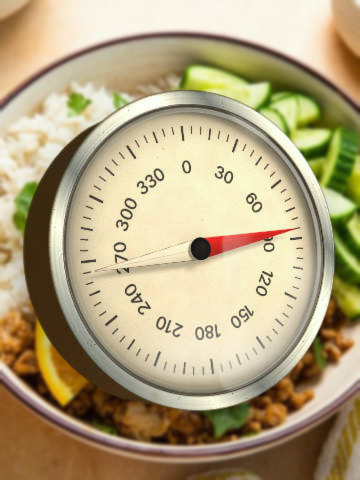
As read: 85,°
